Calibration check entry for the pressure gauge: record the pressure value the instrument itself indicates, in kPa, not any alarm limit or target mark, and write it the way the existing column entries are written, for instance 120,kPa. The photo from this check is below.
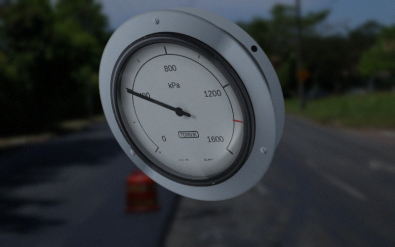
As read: 400,kPa
